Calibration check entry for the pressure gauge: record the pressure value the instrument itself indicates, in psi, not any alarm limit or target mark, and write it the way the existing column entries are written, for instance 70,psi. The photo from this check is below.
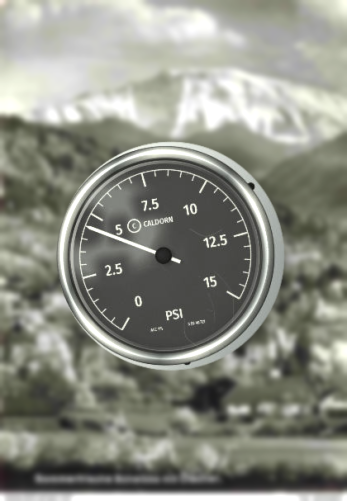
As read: 4.5,psi
